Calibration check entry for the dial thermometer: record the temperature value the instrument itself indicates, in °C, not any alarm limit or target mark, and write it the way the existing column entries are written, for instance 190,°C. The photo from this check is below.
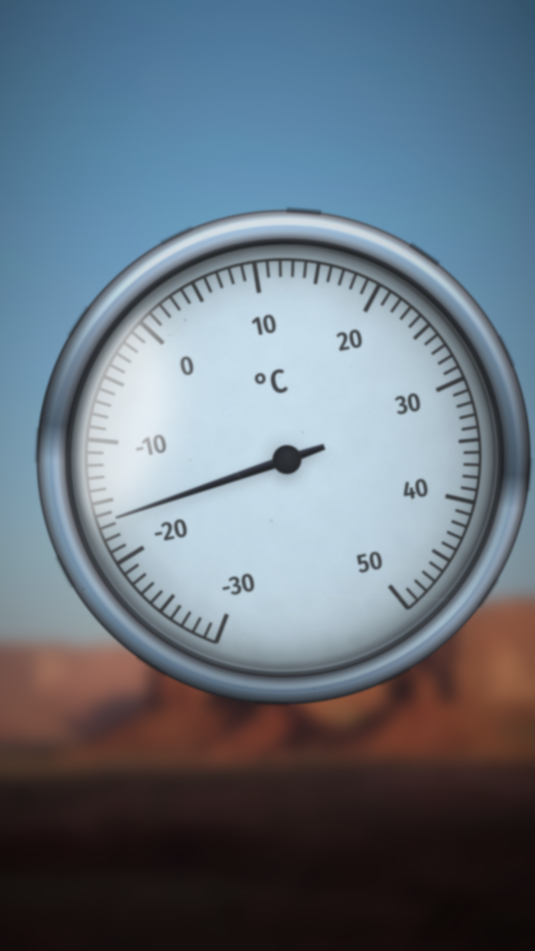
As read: -16.5,°C
